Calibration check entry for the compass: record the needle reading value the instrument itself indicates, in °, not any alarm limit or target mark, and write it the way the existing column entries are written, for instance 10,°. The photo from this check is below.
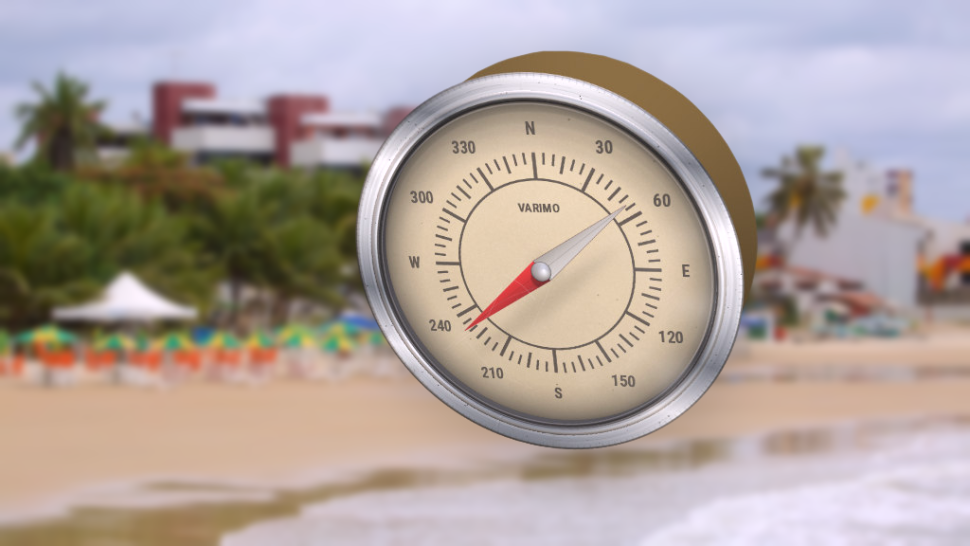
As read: 232.5,°
